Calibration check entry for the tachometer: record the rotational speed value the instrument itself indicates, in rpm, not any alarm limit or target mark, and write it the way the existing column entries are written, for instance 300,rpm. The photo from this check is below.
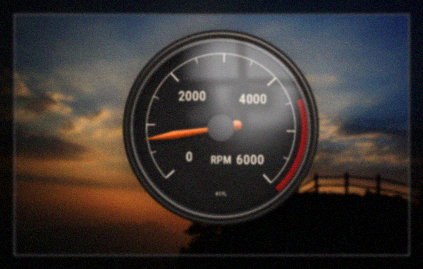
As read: 750,rpm
